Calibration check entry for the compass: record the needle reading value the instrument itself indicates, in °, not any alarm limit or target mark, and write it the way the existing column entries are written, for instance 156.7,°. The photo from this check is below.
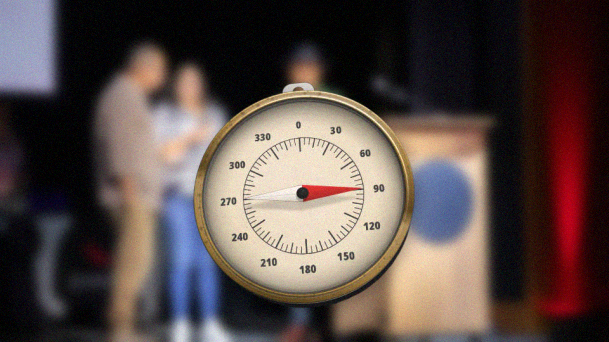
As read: 90,°
